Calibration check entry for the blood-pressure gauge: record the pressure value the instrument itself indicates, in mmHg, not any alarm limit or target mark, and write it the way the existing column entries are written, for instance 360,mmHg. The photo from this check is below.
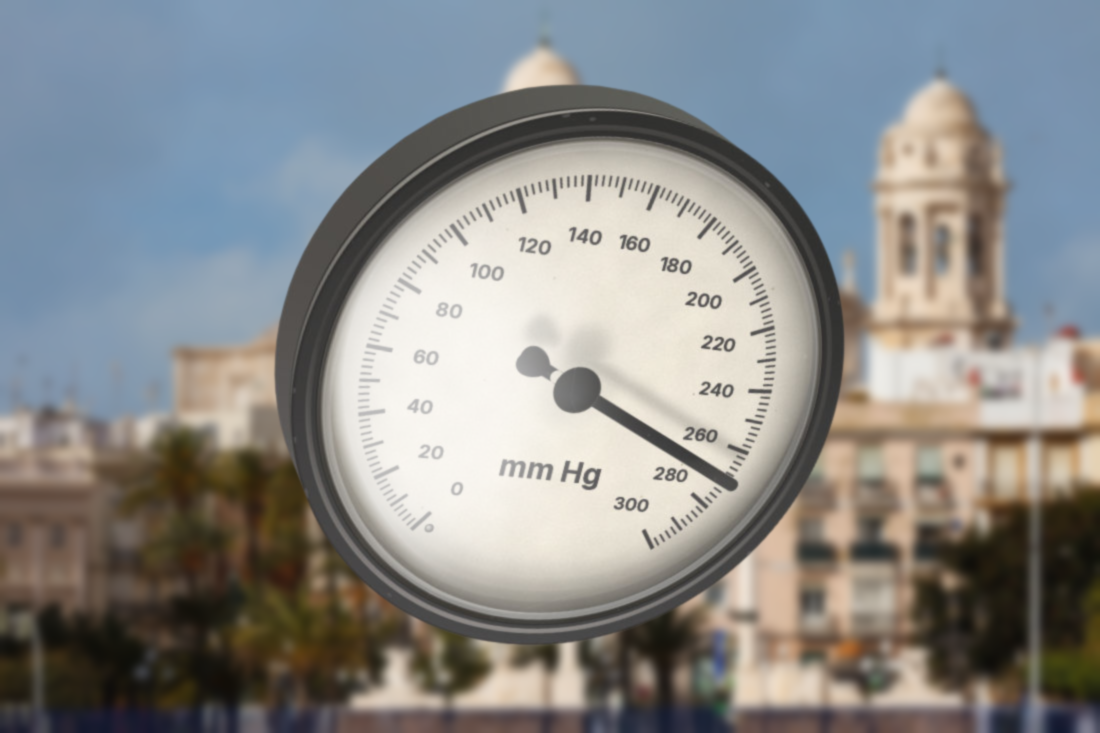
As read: 270,mmHg
